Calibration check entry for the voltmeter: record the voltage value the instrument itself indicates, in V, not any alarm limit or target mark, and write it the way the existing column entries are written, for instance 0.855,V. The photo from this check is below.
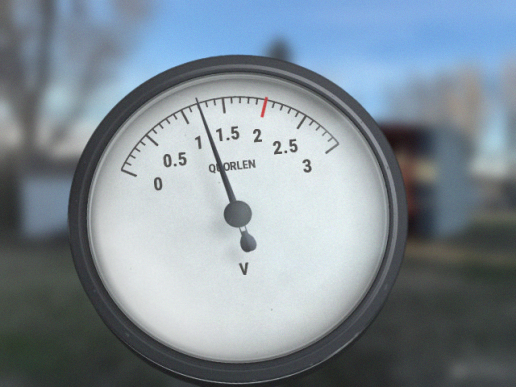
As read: 1.2,V
